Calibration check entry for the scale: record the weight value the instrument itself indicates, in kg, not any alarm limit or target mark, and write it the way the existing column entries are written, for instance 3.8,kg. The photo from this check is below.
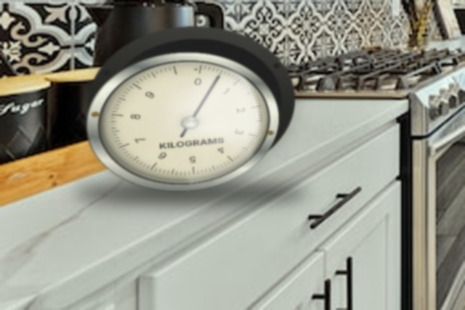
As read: 0.5,kg
